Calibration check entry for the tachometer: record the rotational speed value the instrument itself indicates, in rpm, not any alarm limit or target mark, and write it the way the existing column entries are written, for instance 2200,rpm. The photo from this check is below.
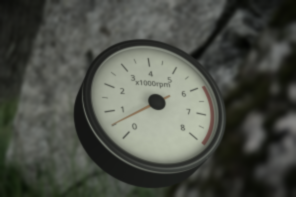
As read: 500,rpm
